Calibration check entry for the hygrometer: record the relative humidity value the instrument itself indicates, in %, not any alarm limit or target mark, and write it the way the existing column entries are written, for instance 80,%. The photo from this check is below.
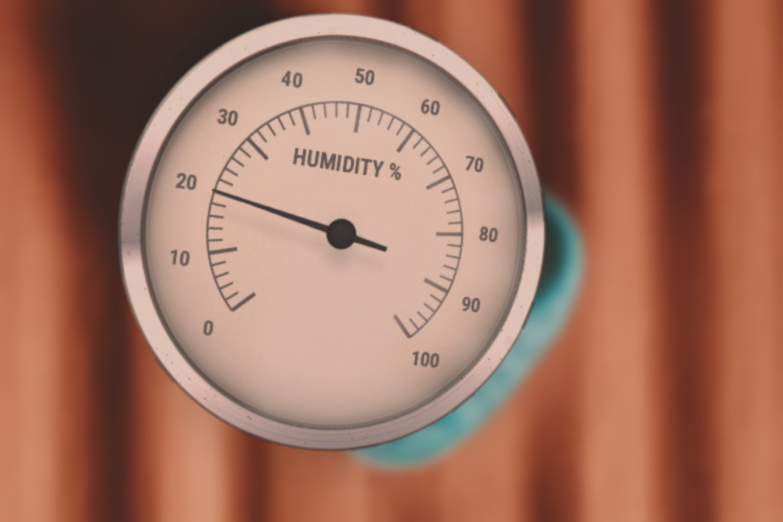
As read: 20,%
